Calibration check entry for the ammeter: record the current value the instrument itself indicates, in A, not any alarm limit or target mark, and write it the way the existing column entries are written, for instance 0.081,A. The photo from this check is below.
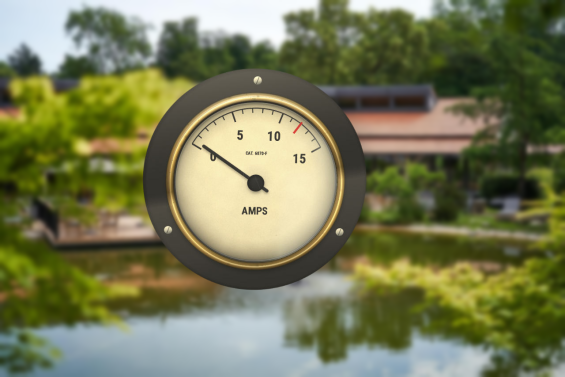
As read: 0.5,A
